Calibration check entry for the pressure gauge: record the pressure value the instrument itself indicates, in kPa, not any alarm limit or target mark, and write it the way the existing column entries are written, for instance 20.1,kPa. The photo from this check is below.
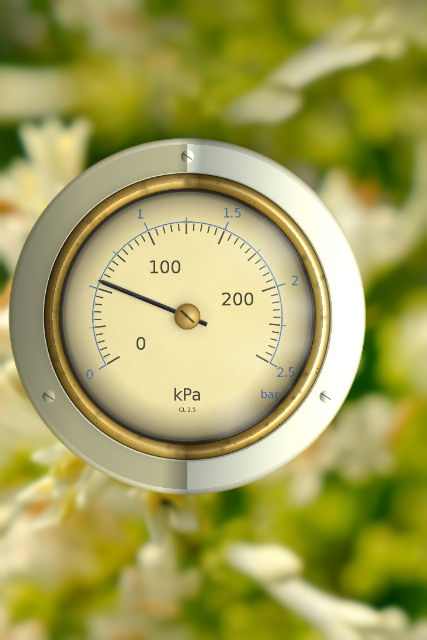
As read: 55,kPa
